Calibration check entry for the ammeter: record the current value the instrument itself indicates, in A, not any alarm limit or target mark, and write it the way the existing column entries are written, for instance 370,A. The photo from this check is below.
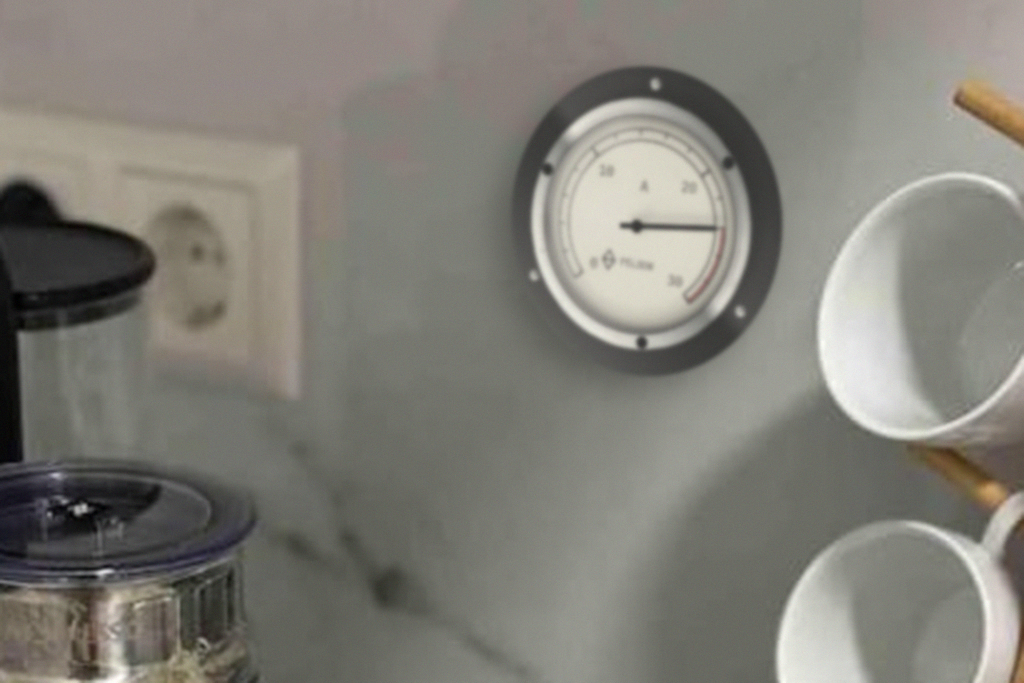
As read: 24,A
